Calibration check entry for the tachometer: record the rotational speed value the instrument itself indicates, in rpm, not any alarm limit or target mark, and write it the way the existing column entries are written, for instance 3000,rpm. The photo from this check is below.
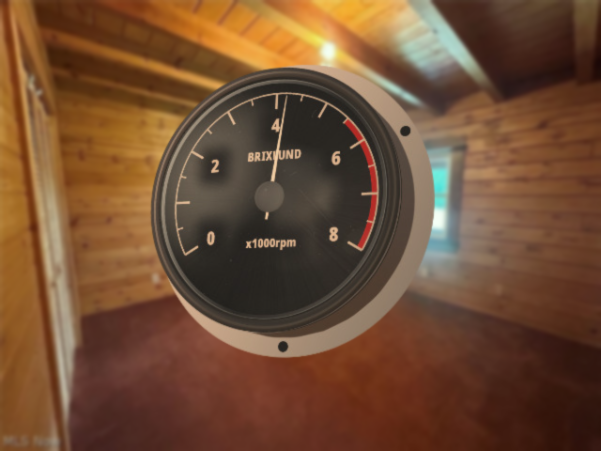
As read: 4250,rpm
